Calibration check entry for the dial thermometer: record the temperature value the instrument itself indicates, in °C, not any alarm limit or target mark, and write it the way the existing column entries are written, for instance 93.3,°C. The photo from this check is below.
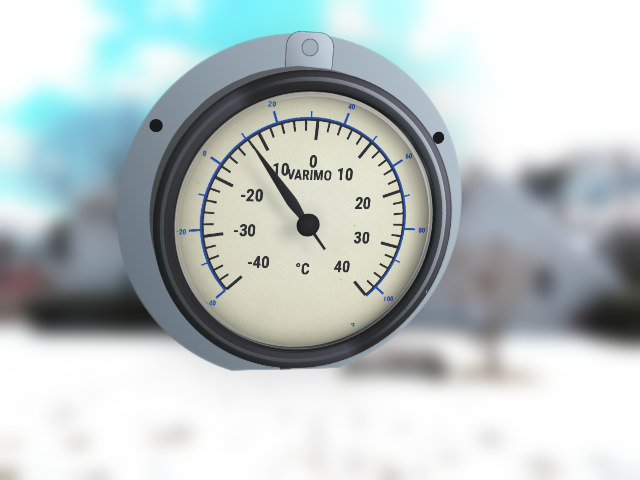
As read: -12,°C
